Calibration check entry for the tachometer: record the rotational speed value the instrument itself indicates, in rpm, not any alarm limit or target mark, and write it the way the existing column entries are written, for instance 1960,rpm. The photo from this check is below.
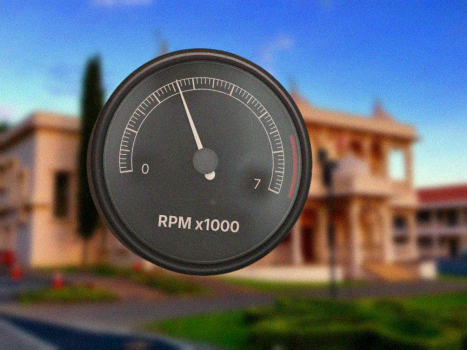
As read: 2600,rpm
